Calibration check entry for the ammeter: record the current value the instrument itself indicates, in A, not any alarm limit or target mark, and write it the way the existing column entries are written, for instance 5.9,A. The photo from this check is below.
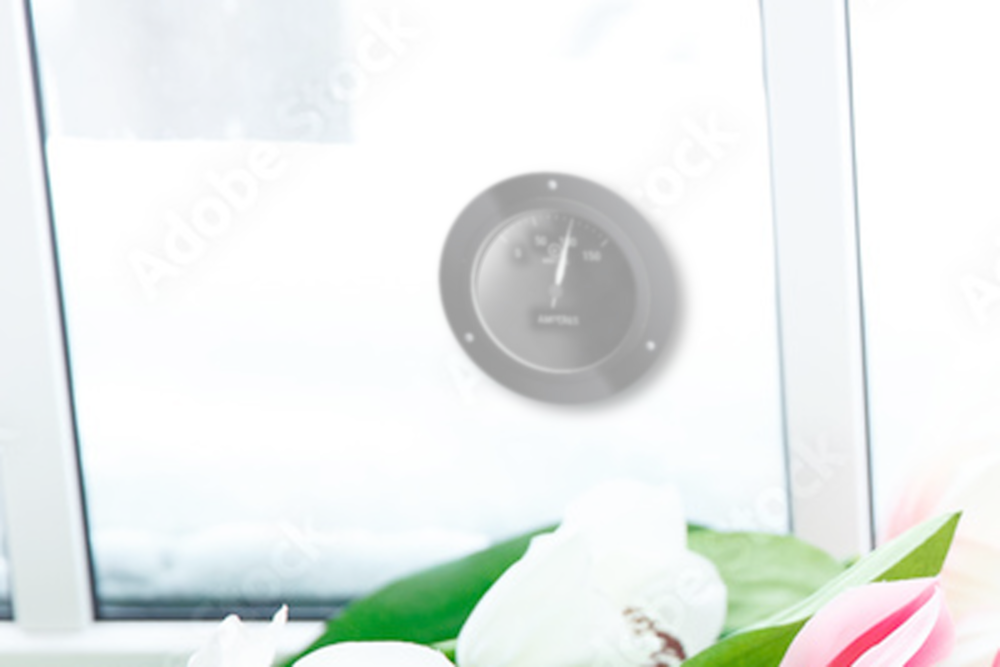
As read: 100,A
